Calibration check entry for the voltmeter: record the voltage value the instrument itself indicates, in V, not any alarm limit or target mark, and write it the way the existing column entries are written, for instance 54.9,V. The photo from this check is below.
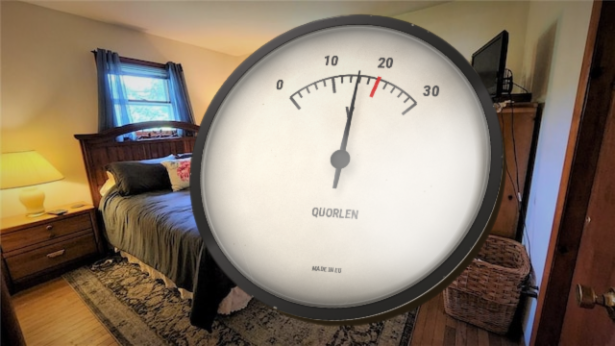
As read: 16,V
